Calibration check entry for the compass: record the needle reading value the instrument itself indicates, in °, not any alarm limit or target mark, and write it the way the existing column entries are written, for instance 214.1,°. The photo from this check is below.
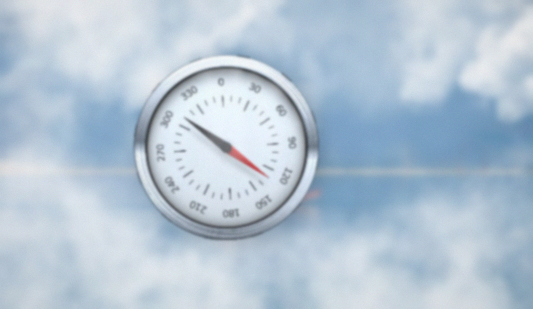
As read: 130,°
